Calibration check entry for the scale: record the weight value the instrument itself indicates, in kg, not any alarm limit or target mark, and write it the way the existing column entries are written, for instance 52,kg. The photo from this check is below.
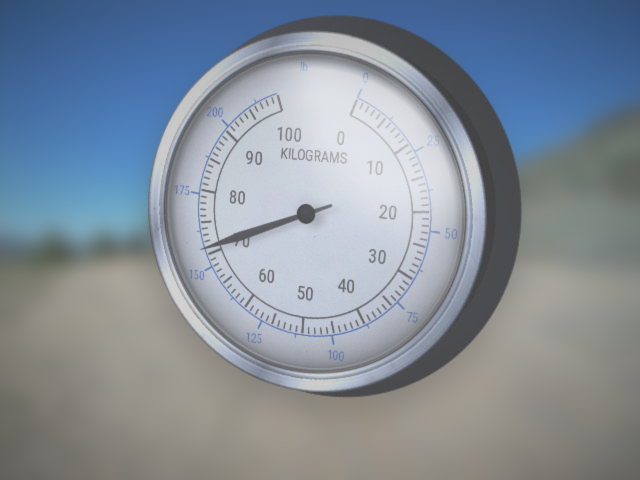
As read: 71,kg
